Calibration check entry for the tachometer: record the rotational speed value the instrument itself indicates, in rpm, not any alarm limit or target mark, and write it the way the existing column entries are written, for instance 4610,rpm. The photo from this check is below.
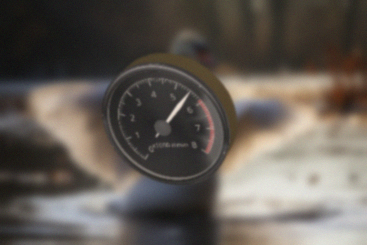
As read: 5500,rpm
